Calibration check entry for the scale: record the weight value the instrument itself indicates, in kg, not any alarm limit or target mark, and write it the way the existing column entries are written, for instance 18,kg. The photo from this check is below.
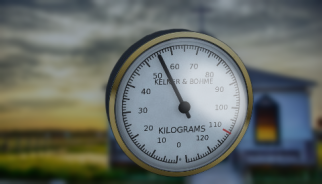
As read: 55,kg
